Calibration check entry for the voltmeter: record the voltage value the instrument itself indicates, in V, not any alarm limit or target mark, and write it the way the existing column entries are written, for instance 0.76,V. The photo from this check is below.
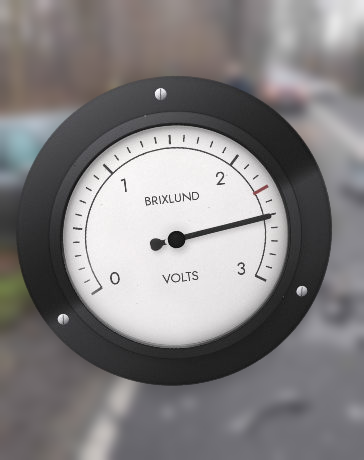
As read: 2.5,V
